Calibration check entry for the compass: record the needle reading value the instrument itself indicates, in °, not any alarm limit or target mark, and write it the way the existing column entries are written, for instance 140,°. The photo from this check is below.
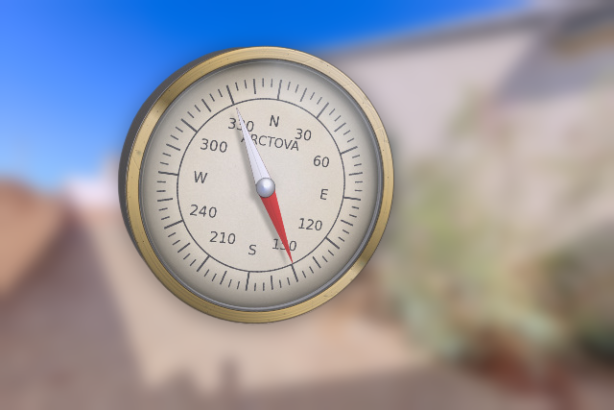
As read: 150,°
